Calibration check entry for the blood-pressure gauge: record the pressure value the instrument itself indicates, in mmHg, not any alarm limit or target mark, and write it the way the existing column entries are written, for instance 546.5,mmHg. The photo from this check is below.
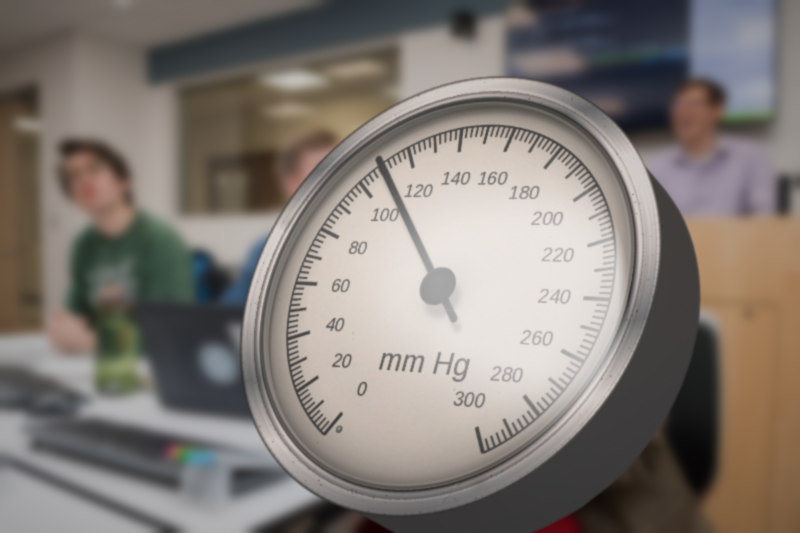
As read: 110,mmHg
